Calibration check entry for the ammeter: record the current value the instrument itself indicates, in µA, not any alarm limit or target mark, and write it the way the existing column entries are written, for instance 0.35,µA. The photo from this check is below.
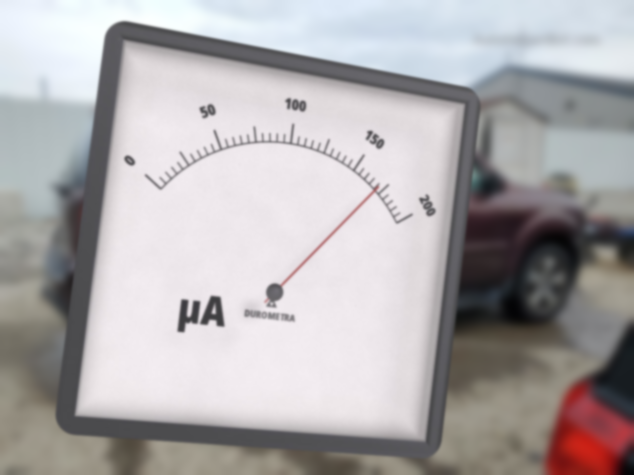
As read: 170,µA
